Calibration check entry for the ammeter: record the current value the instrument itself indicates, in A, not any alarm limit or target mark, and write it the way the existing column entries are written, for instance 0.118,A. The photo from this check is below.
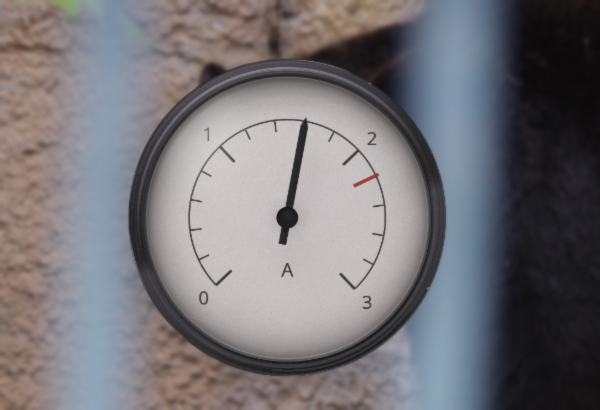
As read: 1.6,A
